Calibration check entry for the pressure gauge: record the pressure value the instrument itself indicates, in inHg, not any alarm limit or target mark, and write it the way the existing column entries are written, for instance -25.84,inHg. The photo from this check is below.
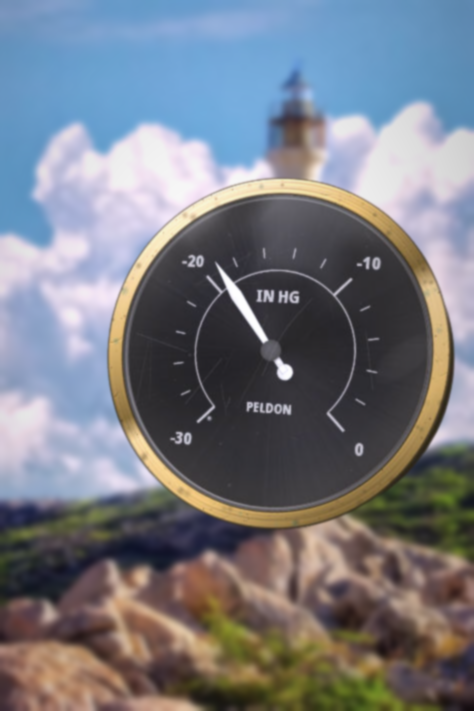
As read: -19,inHg
